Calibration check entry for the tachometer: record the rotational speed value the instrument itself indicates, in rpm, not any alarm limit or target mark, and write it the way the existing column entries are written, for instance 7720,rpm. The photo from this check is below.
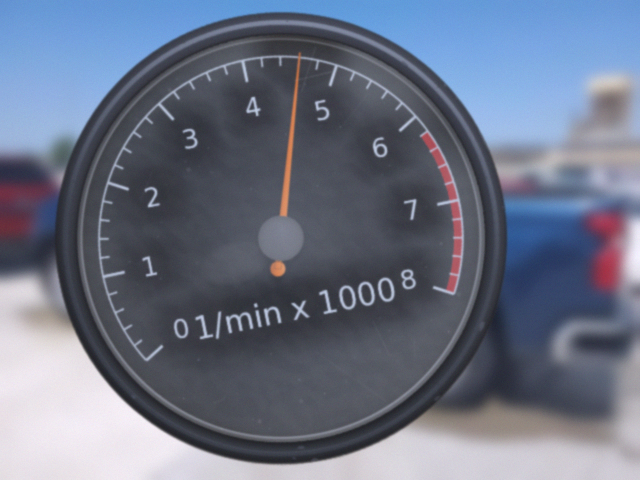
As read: 4600,rpm
